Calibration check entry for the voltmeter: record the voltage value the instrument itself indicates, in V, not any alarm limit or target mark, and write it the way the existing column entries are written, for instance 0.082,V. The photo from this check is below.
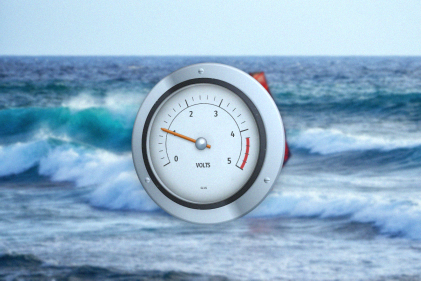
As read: 1,V
